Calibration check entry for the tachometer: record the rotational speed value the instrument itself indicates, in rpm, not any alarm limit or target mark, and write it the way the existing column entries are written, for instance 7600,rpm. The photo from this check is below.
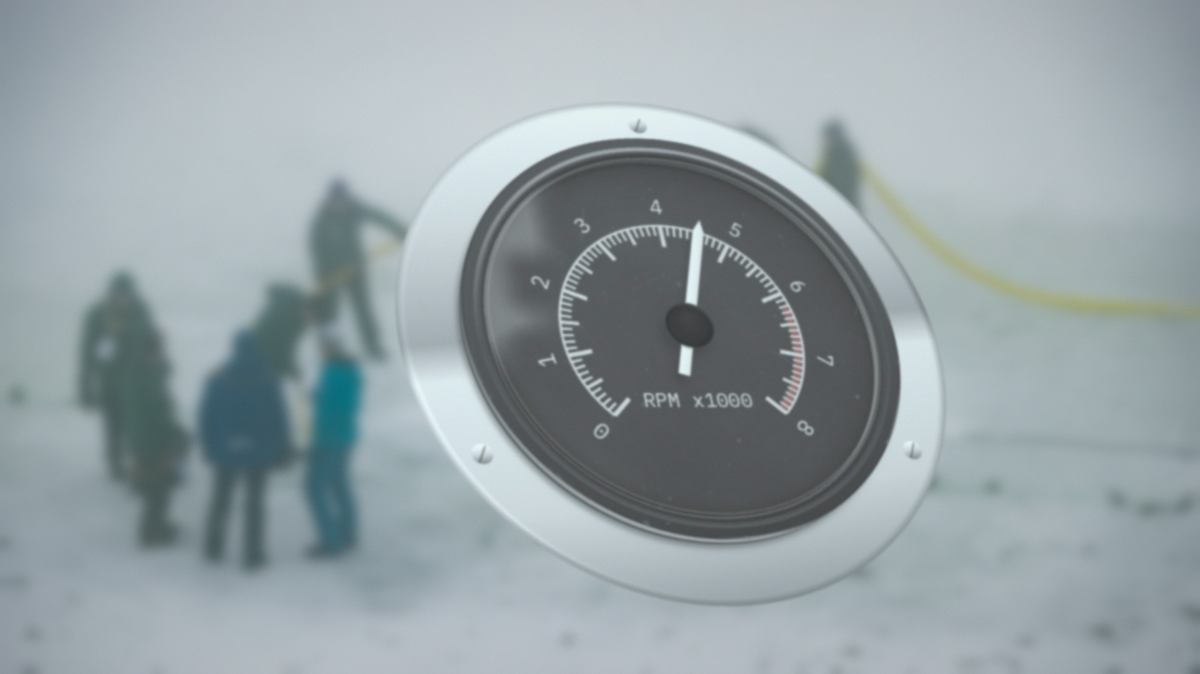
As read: 4500,rpm
